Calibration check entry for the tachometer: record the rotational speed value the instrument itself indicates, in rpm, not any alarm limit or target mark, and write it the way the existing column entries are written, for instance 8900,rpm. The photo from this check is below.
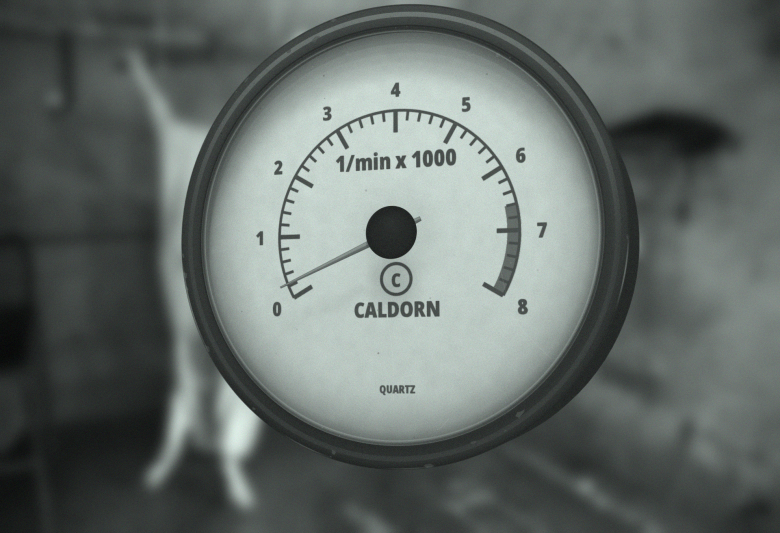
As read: 200,rpm
